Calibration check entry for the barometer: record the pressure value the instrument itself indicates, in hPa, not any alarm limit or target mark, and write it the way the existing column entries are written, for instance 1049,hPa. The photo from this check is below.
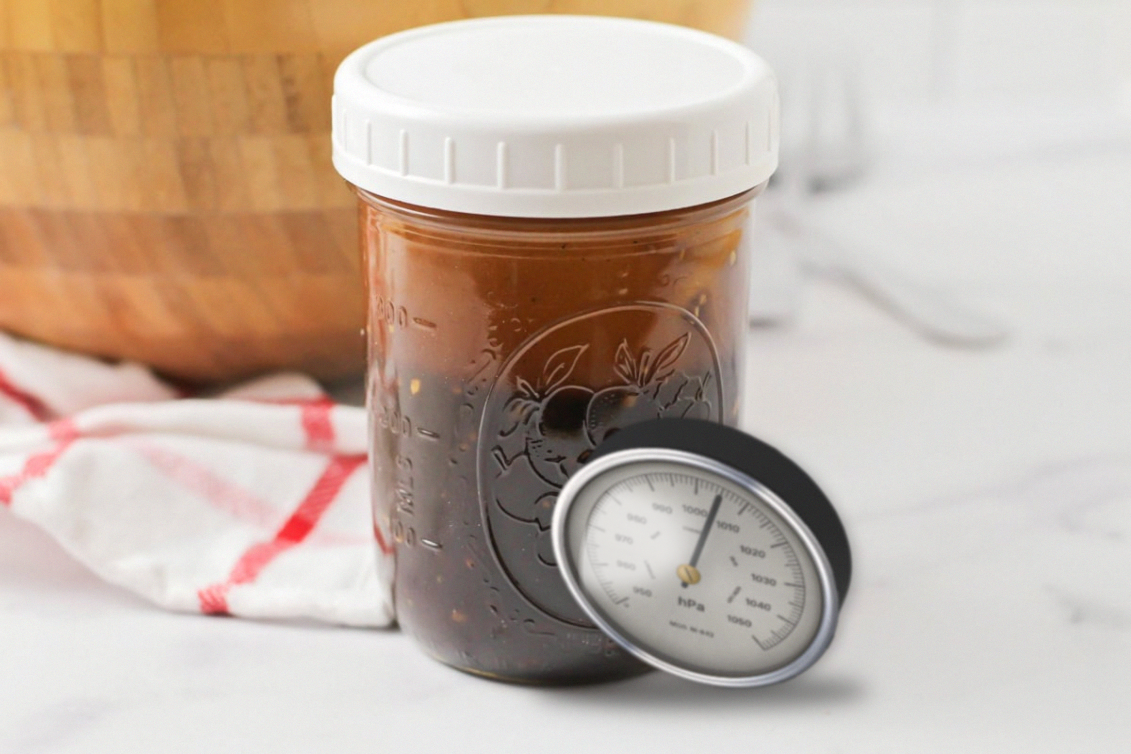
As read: 1005,hPa
